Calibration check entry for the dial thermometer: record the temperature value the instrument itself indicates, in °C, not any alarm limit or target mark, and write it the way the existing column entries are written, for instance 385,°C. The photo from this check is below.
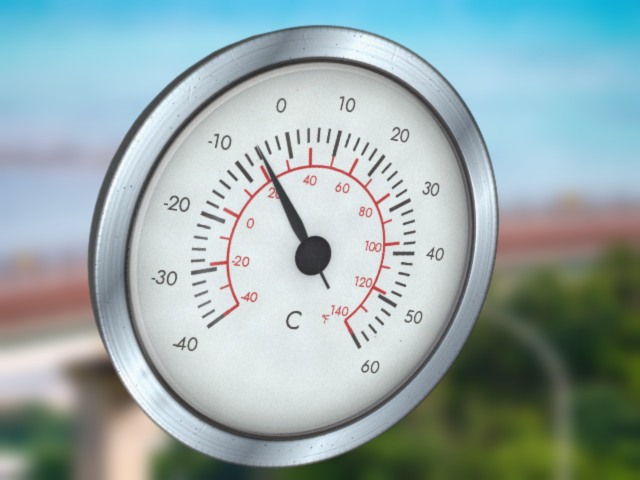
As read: -6,°C
